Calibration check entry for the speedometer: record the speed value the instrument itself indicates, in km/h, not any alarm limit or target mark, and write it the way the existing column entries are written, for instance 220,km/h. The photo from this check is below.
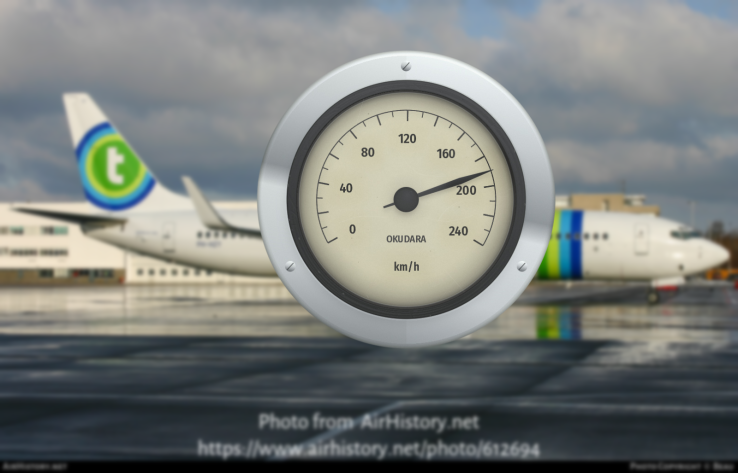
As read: 190,km/h
